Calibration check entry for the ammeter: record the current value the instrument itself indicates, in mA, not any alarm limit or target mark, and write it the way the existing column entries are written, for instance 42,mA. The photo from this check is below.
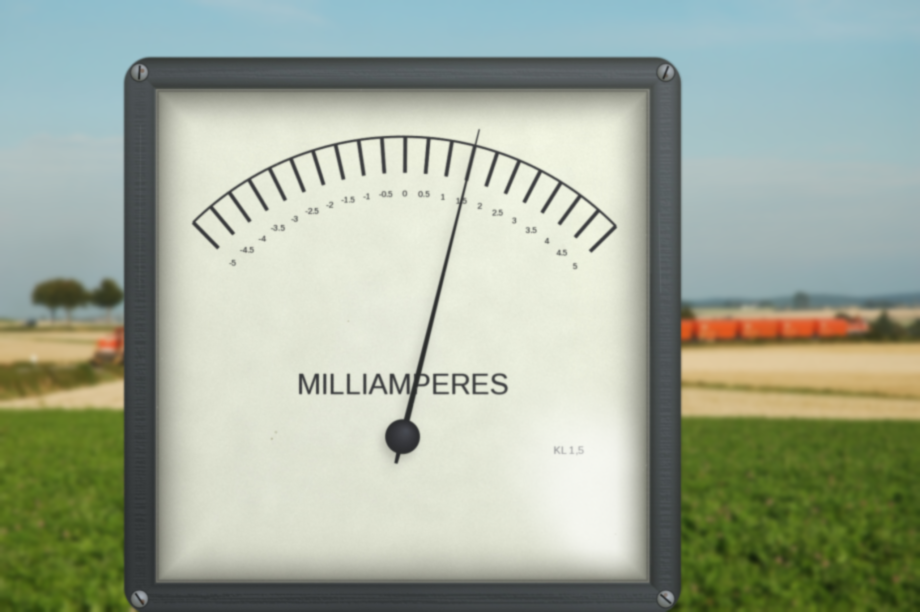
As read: 1.5,mA
